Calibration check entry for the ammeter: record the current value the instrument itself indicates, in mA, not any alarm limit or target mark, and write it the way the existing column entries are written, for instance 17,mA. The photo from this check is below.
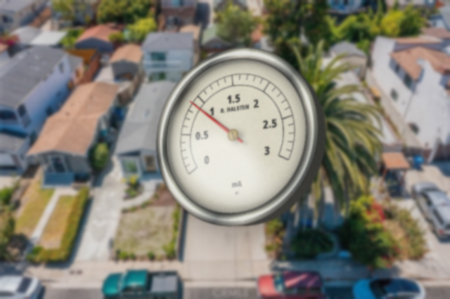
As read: 0.9,mA
